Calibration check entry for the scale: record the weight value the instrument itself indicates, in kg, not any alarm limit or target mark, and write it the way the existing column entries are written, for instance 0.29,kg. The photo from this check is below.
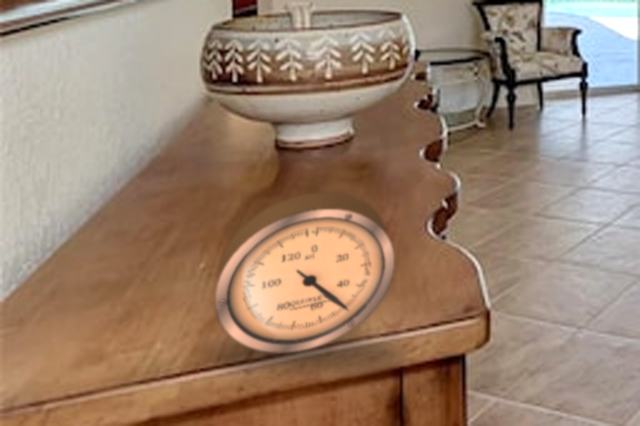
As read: 50,kg
